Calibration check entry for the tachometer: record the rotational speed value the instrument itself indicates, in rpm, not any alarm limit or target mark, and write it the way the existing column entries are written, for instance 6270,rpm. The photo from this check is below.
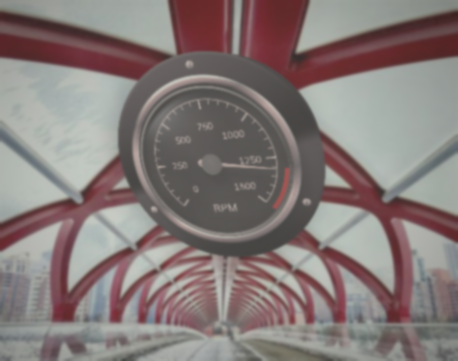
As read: 1300,rpm
